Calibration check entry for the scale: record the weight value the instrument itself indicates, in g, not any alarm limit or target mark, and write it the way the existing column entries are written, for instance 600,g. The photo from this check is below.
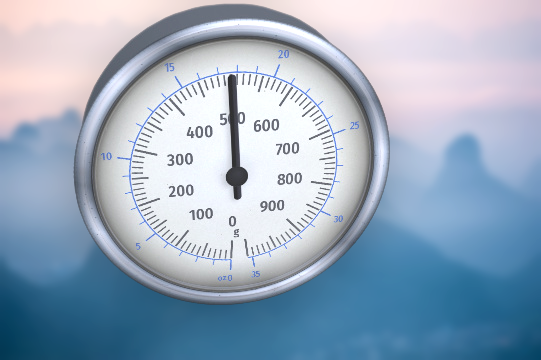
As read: 500,g
